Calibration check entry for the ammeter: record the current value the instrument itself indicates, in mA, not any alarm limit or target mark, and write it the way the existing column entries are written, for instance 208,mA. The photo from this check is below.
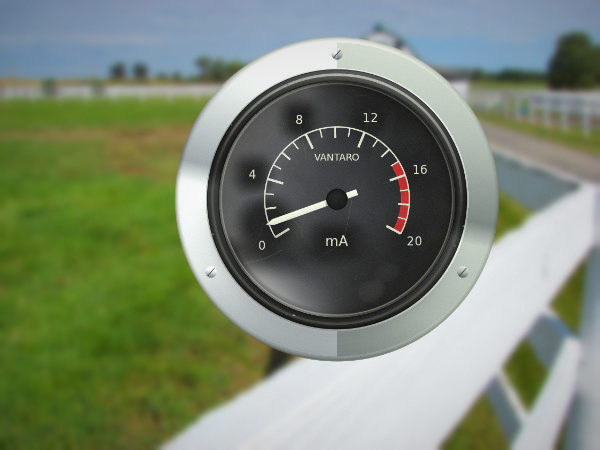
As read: 1,mA
